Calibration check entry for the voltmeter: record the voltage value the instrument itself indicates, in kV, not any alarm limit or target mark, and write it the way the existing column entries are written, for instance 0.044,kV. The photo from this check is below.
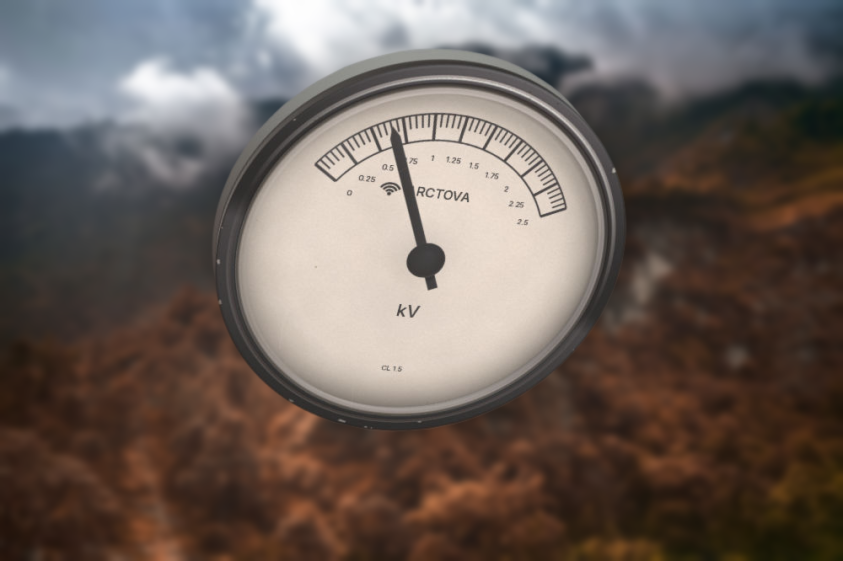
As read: 0.65,kV
